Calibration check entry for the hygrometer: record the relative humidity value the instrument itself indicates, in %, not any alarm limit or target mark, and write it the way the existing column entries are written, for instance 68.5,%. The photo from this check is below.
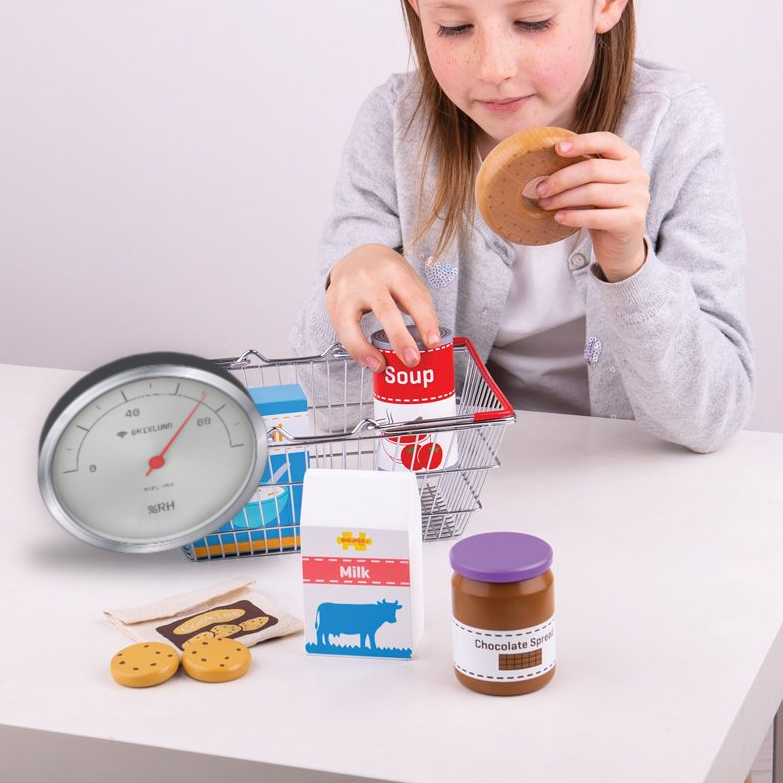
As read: 70,%
